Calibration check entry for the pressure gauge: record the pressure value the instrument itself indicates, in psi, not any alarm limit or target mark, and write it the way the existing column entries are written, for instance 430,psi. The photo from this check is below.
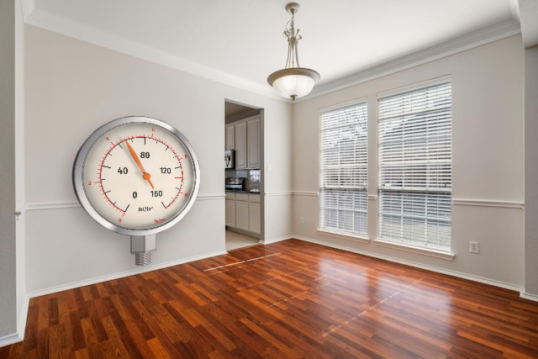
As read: 65,psi
